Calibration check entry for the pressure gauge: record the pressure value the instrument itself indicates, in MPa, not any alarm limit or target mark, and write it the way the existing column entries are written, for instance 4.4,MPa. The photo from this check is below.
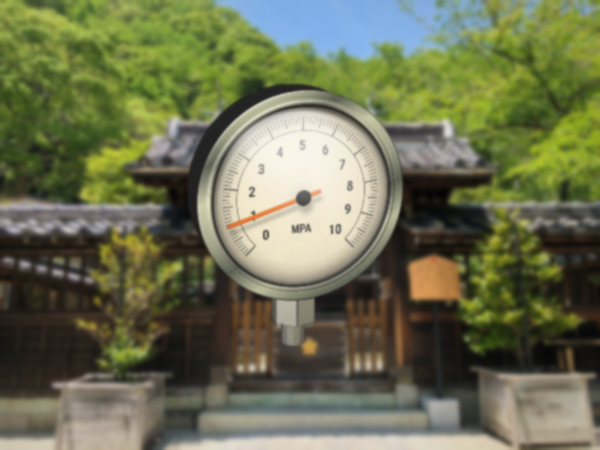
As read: 1,MPa
